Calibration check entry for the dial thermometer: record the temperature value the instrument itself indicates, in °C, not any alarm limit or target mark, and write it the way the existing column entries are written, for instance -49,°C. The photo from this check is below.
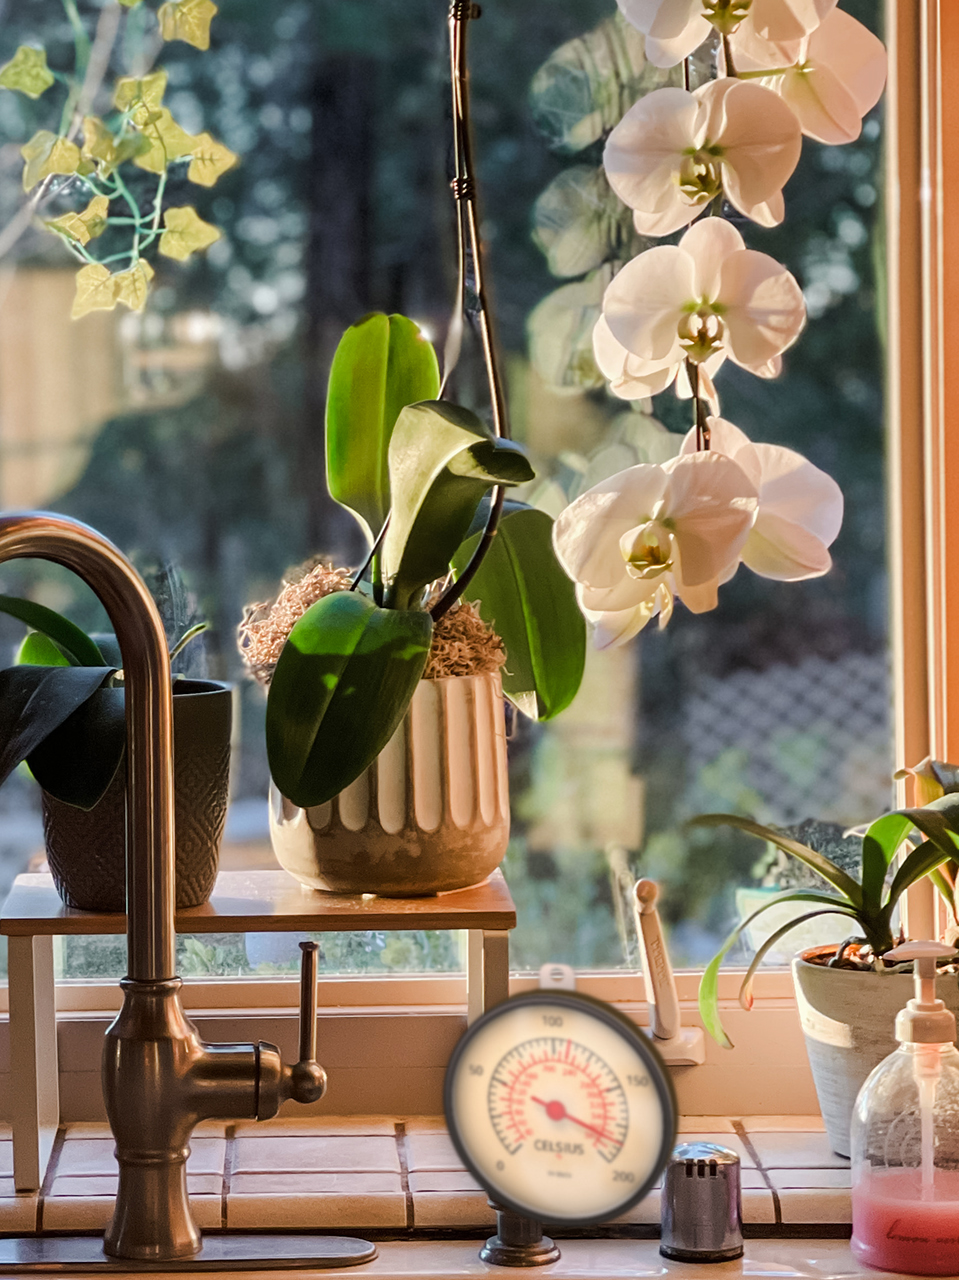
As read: 185,°C
